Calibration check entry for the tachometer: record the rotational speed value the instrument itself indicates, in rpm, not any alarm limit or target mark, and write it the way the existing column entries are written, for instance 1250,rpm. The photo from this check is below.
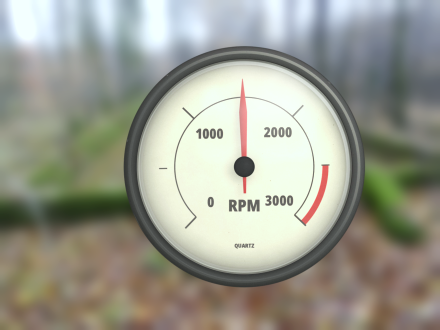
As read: 1500,rpm
